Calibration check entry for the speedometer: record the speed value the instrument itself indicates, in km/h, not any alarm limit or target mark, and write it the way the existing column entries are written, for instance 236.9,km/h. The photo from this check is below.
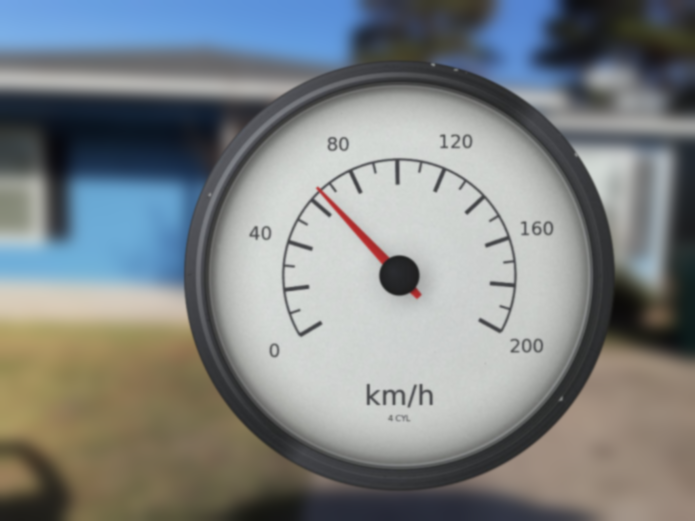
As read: 65,km/h
